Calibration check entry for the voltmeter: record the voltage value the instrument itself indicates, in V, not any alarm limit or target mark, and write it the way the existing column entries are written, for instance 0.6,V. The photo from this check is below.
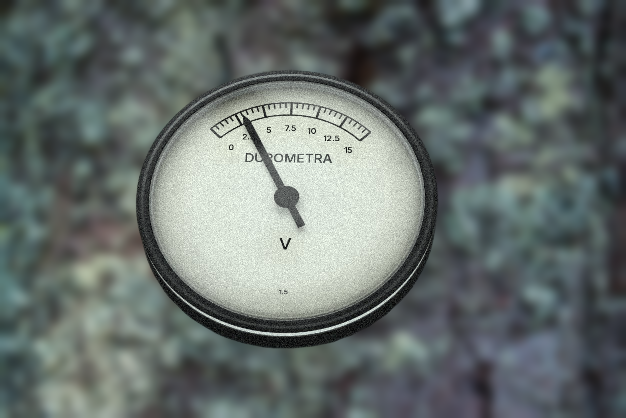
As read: 3,V
